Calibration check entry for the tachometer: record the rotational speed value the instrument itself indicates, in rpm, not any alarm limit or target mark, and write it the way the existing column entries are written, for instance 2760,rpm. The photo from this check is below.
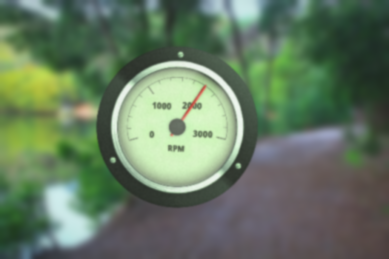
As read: 2000,rpm
